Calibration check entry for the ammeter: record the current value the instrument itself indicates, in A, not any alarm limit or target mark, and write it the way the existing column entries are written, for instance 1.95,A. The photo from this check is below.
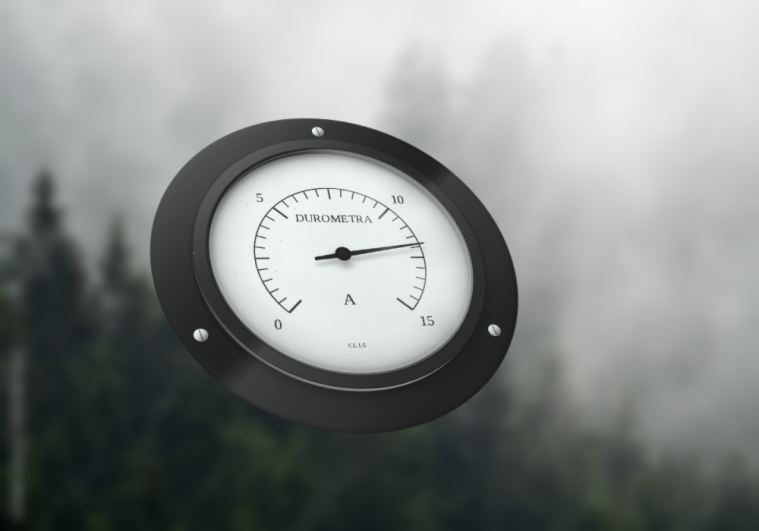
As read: 12,A
